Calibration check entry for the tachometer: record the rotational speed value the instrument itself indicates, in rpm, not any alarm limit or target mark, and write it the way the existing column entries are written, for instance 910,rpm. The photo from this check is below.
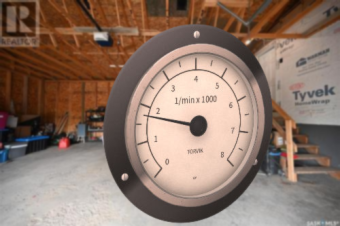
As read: 1750,rpm
